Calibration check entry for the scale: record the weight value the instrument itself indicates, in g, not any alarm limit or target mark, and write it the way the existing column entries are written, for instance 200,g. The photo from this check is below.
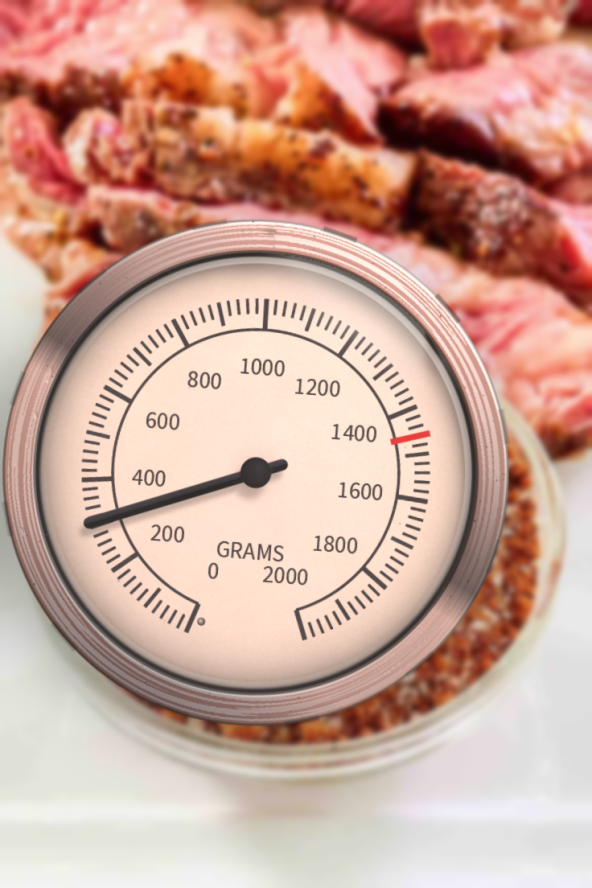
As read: 310,g
